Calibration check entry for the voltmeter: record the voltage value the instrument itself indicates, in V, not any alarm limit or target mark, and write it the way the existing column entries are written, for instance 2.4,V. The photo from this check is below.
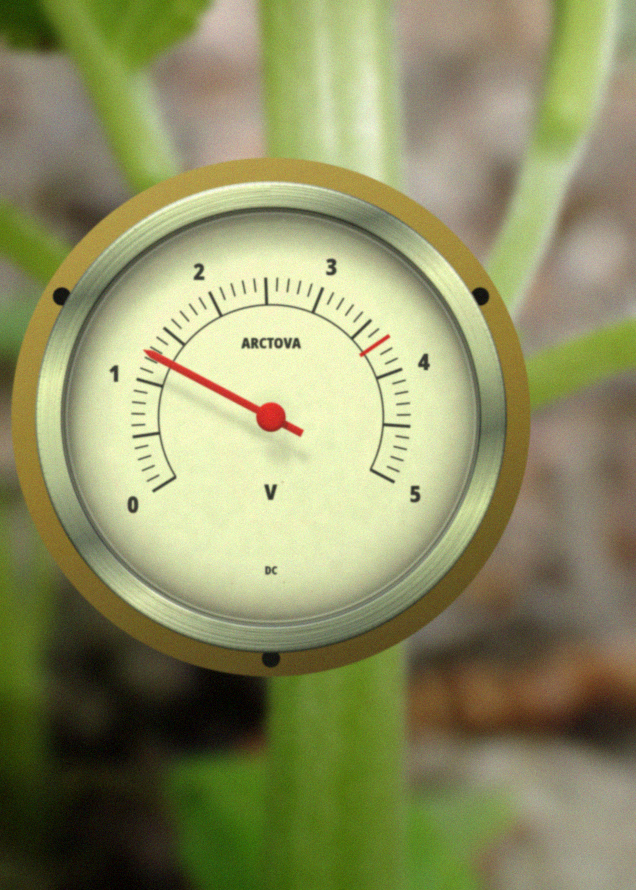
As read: 1.25,V
